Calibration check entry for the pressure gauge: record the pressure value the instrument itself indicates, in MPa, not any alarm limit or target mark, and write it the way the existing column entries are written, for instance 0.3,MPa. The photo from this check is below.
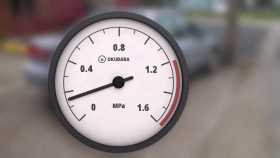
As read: 0.15,MPa
